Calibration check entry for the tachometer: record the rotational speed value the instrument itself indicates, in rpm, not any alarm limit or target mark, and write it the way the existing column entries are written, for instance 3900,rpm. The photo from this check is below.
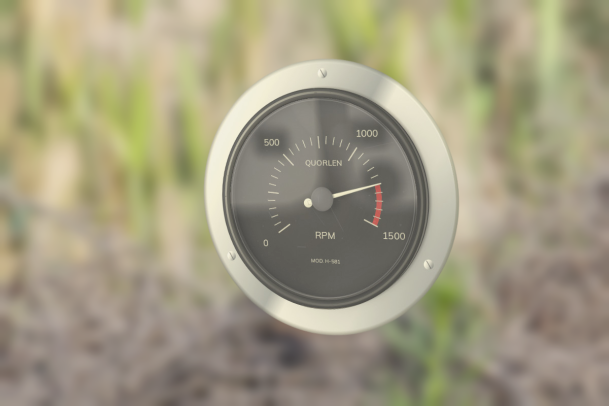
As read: 1250,rpm
